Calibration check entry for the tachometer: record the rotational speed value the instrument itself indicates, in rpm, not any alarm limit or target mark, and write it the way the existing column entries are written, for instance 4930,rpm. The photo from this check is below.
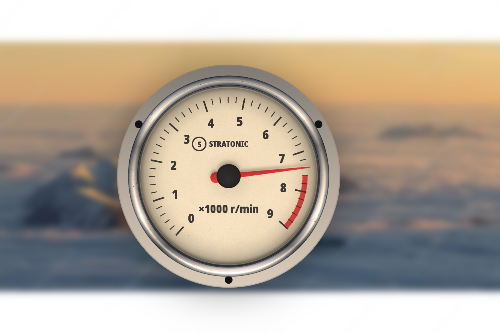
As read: 7400,rpm
